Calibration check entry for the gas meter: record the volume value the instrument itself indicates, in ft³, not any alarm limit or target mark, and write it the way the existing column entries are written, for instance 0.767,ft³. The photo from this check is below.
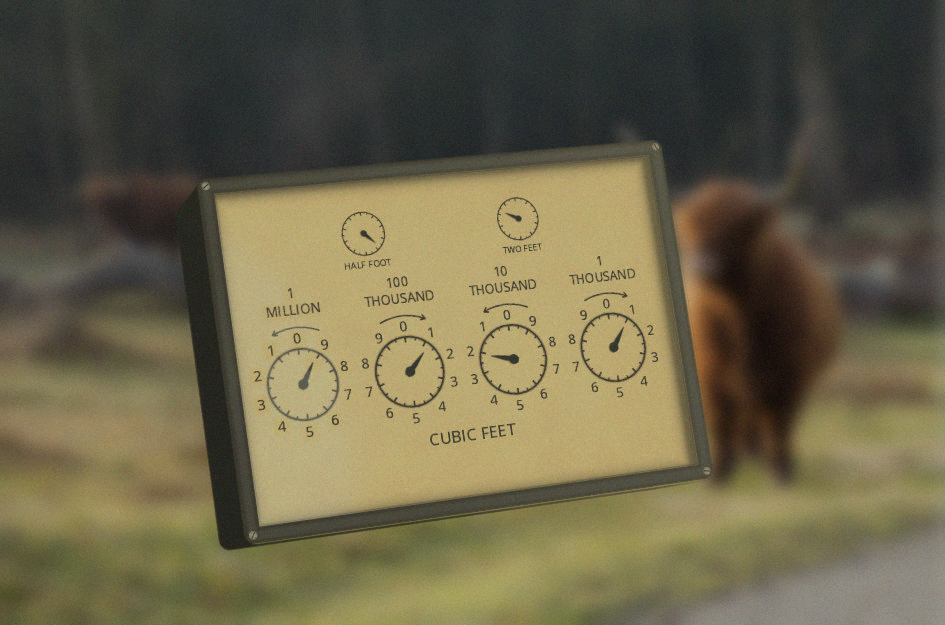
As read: 912100,ft³
